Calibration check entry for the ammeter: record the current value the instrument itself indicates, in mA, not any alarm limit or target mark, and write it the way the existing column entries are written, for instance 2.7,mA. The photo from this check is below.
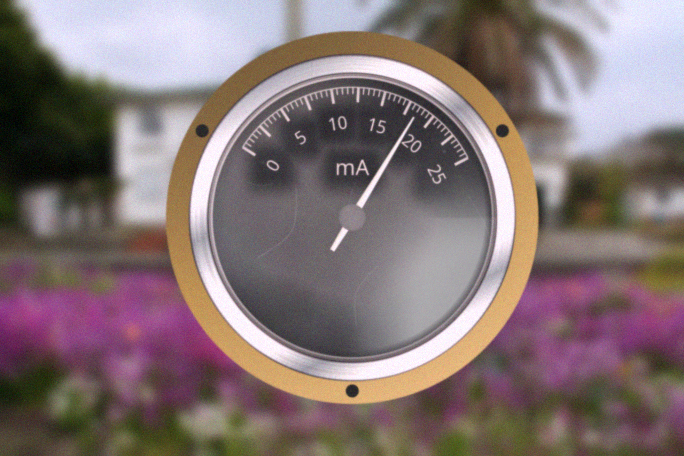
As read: 18.5,mA
